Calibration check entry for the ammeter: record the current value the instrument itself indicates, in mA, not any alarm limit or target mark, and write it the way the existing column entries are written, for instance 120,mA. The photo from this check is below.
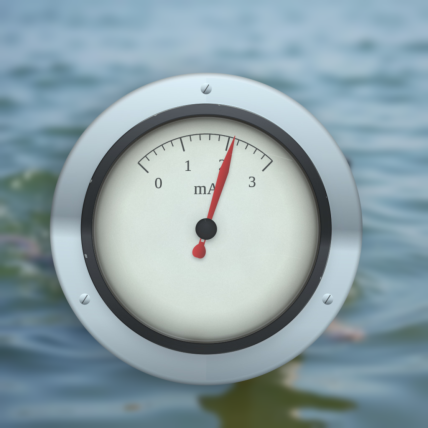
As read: 2.1,mA
